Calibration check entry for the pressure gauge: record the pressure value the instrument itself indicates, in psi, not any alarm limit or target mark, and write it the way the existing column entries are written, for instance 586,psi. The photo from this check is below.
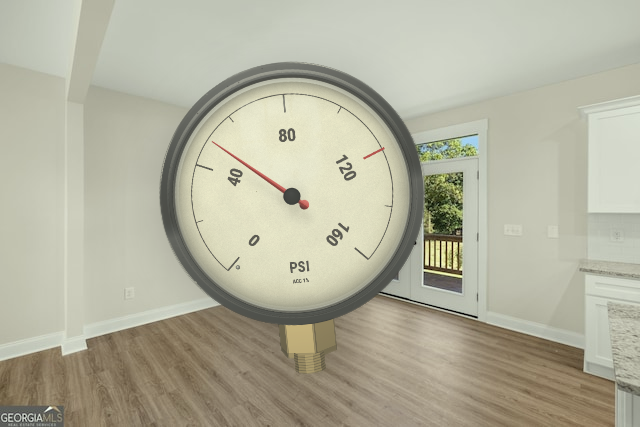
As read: 50,psi
